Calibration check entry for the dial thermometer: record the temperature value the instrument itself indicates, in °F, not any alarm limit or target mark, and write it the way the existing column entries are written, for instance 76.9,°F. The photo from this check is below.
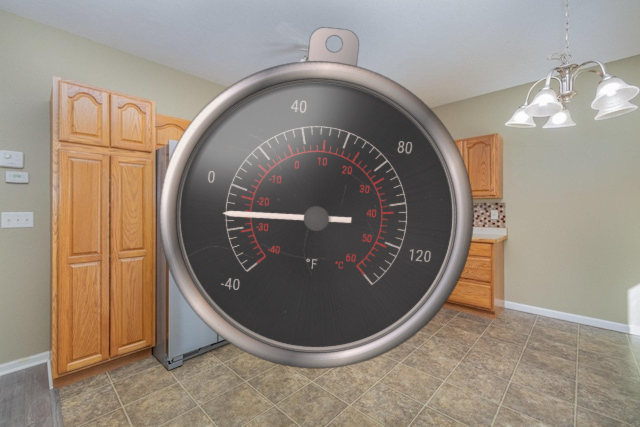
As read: -12,°F
